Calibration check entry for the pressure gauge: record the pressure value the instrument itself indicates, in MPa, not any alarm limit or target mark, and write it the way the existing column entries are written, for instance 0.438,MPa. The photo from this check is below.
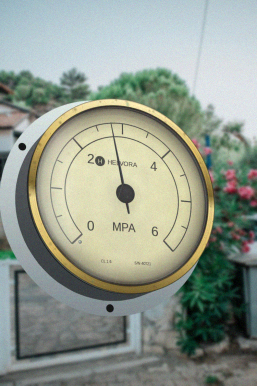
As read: 2.75,MPa
